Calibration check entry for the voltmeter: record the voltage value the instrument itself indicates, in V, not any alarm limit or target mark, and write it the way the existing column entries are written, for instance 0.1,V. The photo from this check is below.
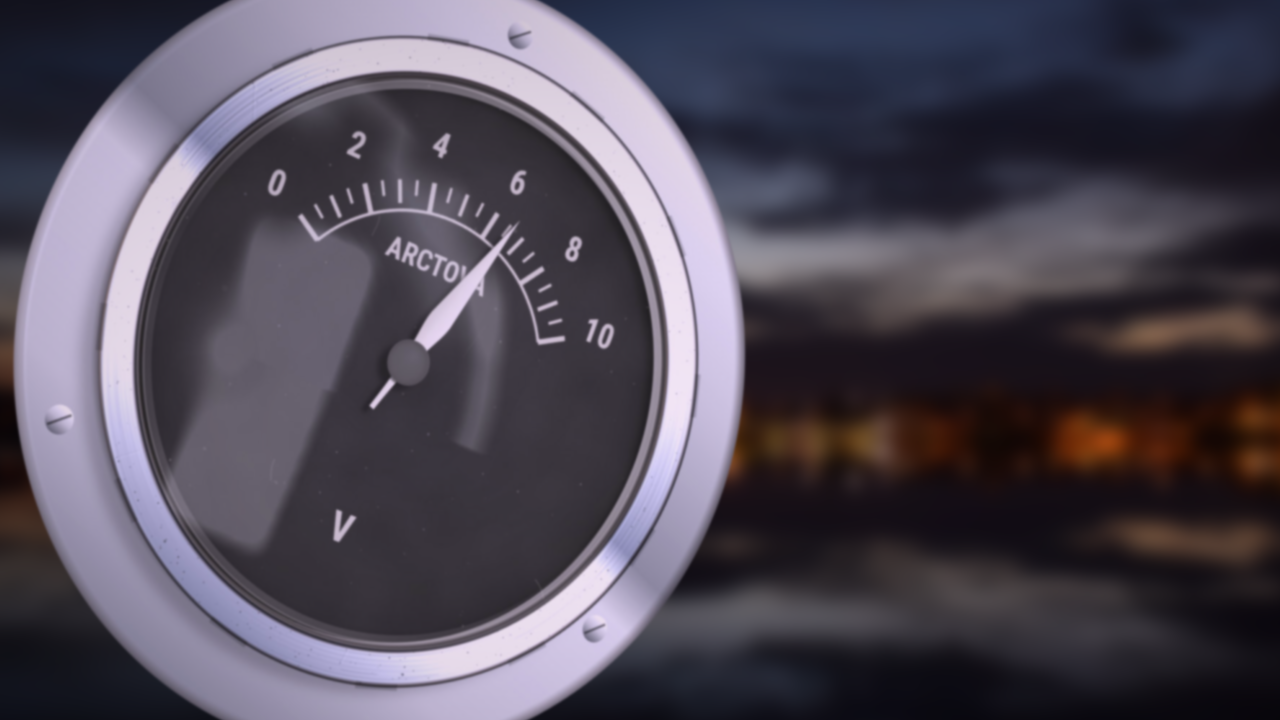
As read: 6.5,V
